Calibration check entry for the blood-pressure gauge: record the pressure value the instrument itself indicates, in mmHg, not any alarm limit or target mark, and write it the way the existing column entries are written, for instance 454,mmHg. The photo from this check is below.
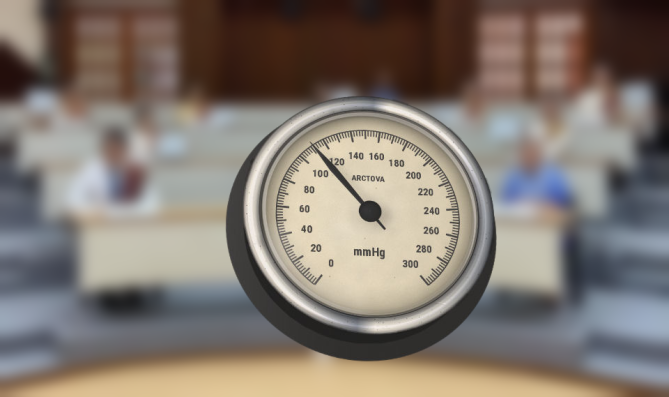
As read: 110,mmHg
